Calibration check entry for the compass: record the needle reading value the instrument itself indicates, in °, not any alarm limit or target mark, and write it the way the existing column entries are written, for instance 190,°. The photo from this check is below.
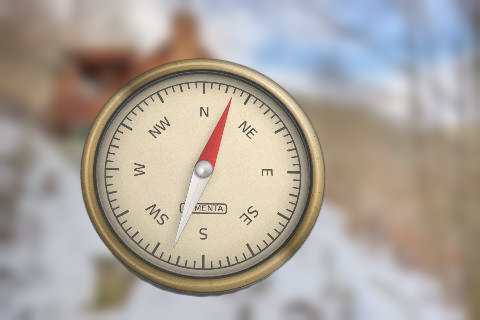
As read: 20,°
